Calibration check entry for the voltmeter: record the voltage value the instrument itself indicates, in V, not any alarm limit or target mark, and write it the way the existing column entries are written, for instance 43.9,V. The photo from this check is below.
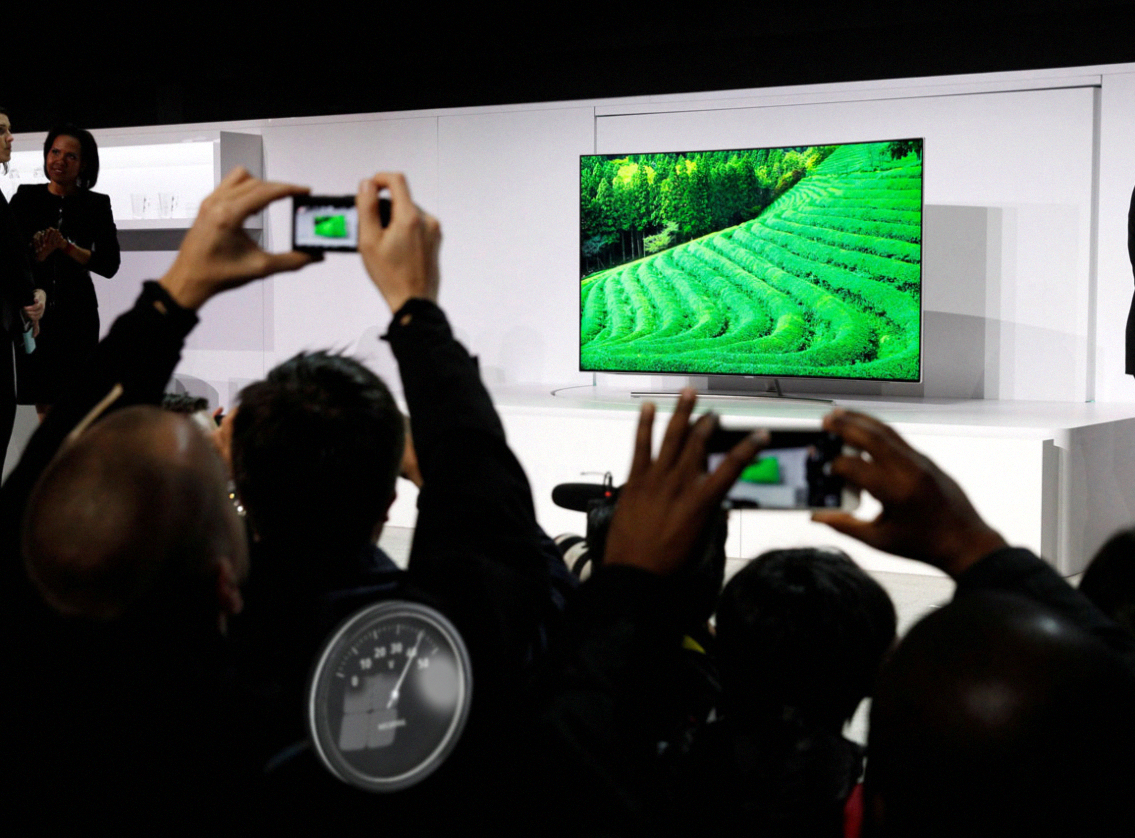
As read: 40,V
